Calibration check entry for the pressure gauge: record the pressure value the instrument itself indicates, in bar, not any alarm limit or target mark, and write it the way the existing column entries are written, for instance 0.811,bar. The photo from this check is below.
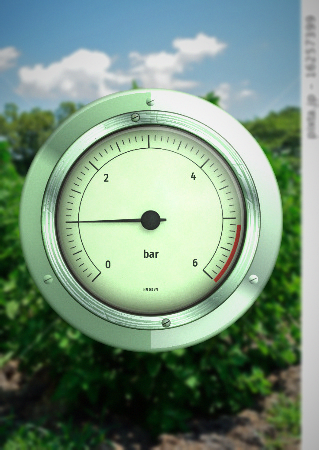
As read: 1,bar
